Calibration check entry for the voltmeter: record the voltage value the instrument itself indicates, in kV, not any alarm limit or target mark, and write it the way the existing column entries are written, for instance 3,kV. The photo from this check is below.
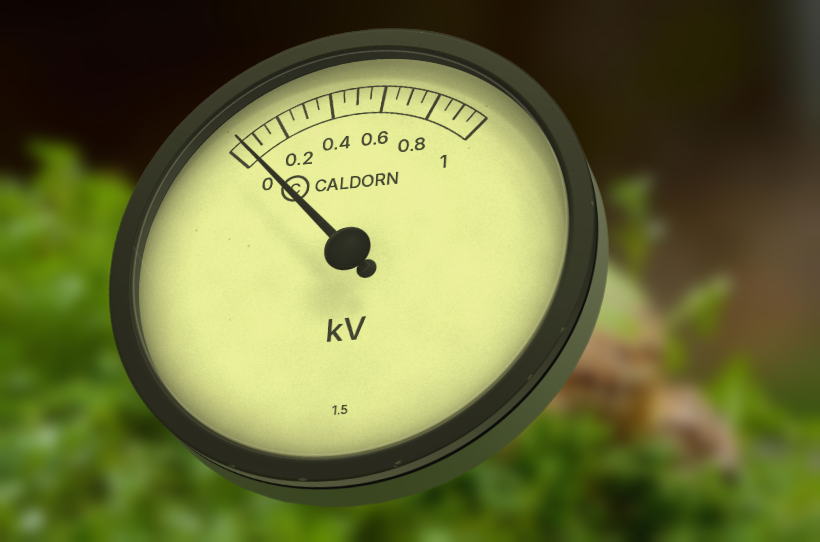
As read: 0.05,kV
